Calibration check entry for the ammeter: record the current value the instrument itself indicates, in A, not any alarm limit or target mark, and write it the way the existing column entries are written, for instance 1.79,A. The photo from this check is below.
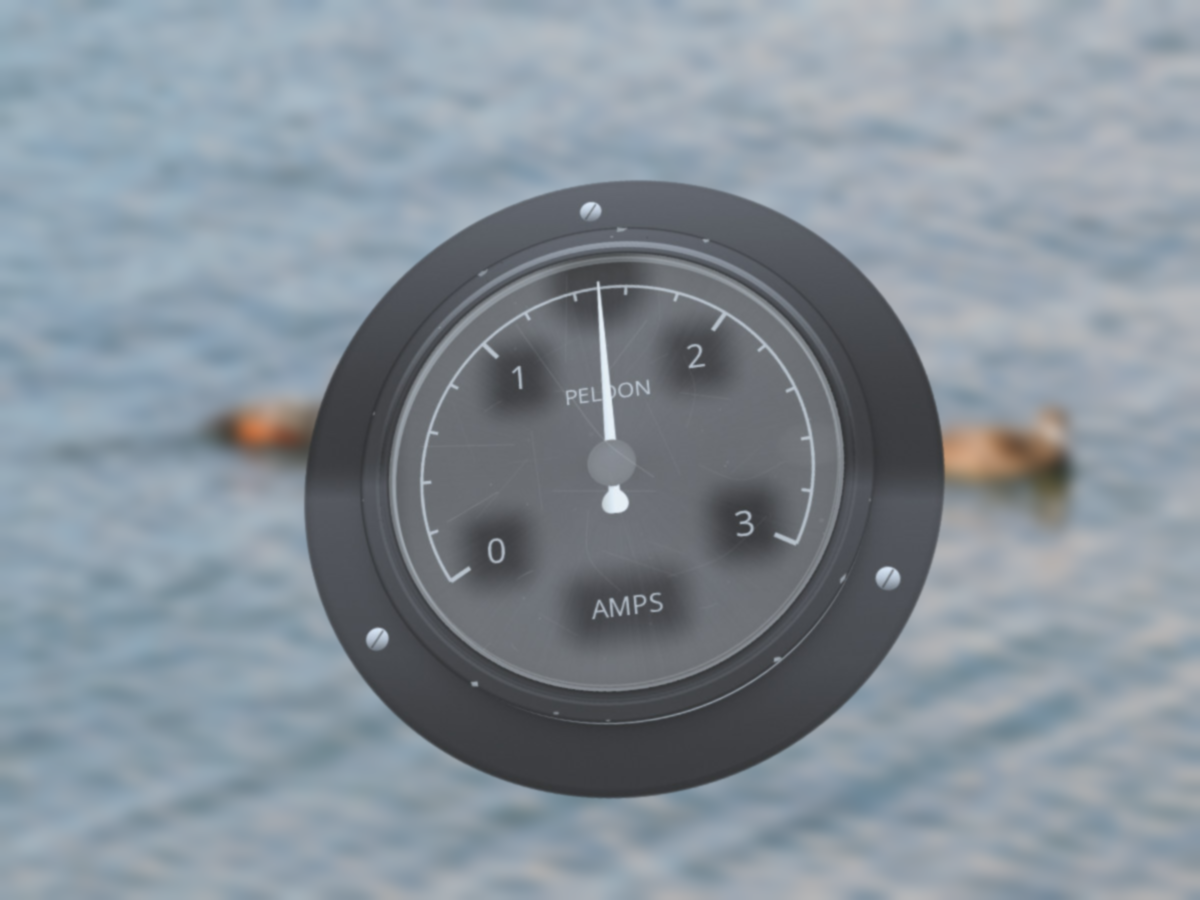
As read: 1.5,A
